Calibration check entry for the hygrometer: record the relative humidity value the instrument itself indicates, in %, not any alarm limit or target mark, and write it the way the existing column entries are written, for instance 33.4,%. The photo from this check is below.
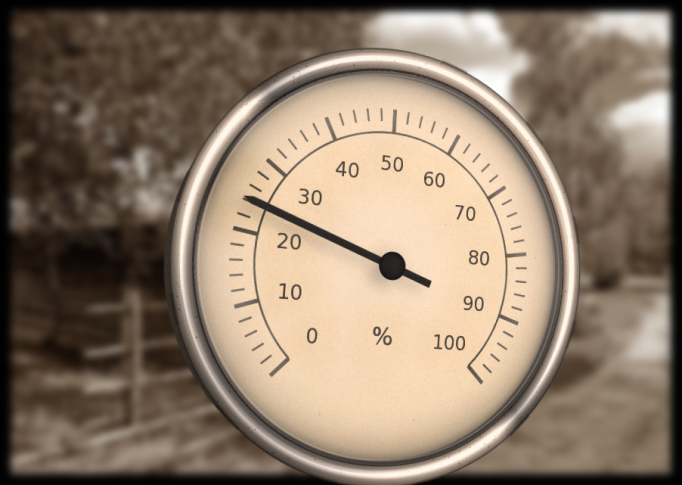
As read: 24,%
